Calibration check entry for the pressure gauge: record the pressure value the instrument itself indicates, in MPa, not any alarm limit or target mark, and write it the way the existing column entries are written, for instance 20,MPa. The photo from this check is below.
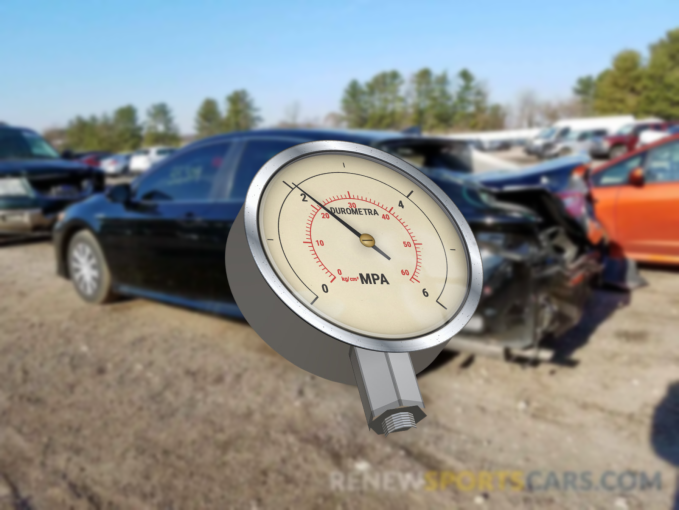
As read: 2,MPa
